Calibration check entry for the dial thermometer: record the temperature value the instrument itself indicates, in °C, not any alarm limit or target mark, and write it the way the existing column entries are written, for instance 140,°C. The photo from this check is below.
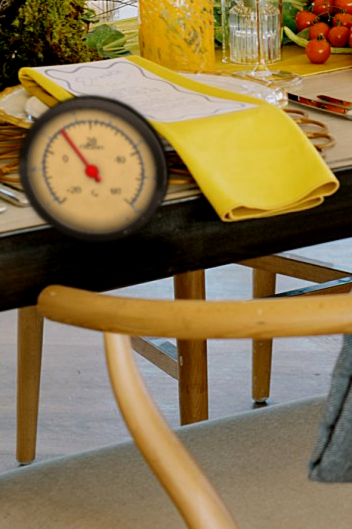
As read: 10,°C
